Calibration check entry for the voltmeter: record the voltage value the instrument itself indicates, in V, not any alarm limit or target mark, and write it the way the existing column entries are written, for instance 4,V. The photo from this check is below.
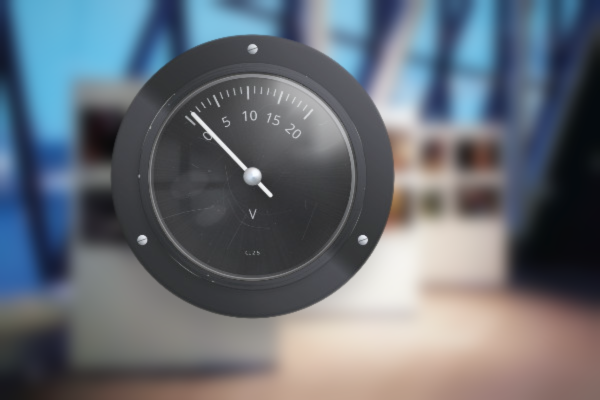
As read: 1,V
